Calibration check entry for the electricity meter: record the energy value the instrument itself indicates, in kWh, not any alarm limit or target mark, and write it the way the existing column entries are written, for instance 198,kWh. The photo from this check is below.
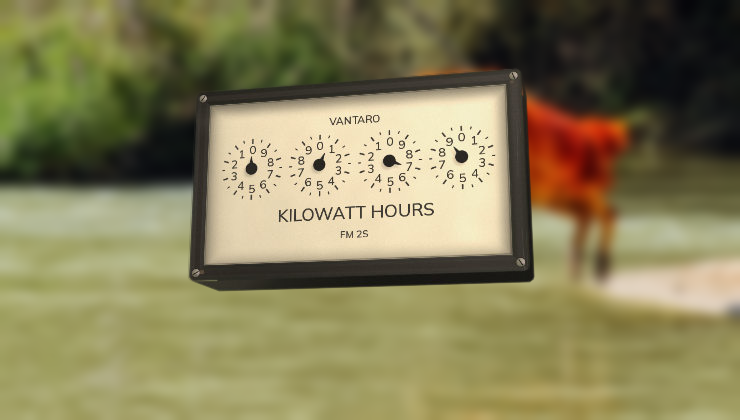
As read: 69,kWh
